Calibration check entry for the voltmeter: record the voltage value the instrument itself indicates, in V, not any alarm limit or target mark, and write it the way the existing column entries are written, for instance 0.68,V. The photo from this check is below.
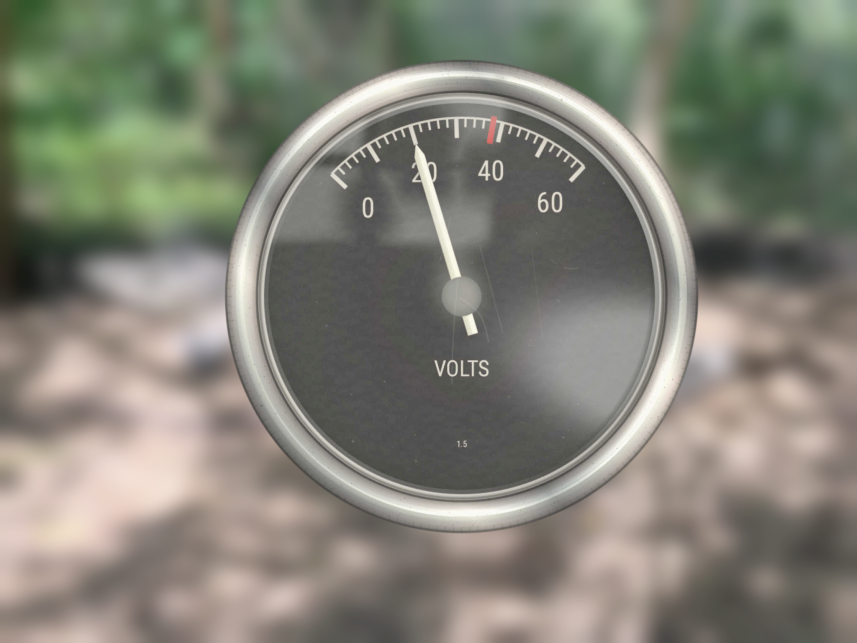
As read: 20,V
